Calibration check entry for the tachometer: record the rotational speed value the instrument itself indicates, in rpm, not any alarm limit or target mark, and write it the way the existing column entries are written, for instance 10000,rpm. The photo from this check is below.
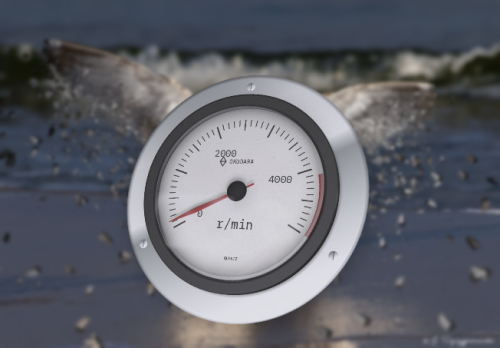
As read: 100,rpm
